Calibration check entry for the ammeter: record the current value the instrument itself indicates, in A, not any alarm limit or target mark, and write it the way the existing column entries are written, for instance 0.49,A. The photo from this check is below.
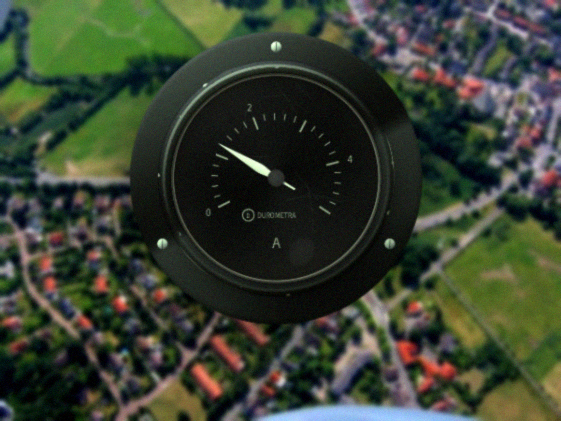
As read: 1.2,A
